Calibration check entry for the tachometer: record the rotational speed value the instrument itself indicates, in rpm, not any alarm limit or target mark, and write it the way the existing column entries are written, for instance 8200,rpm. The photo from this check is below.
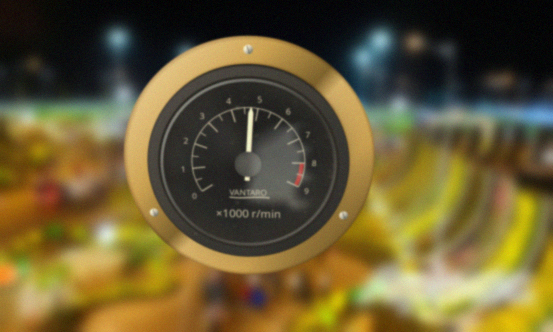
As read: 4750,rpm
